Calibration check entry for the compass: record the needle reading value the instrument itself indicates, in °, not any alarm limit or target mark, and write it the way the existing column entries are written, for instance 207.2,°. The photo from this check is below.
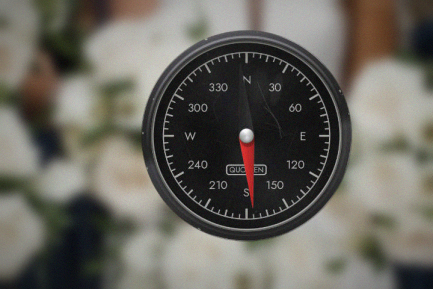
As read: 175,°
